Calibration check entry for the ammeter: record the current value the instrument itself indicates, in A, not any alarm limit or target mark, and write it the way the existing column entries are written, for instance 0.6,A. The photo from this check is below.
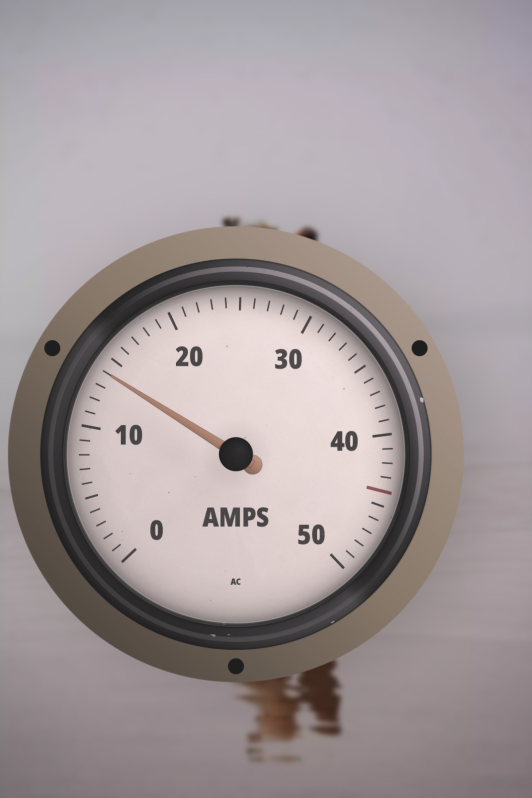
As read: 14,A
